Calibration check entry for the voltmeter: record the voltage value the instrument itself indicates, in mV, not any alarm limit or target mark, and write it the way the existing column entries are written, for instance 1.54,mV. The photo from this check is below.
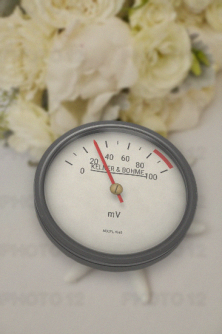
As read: 30,mV
